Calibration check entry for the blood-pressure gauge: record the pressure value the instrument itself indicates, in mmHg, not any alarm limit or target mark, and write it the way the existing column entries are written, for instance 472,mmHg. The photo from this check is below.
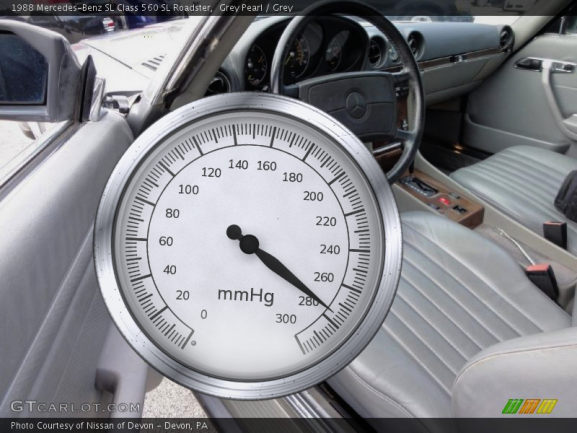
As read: 276,mmHg
